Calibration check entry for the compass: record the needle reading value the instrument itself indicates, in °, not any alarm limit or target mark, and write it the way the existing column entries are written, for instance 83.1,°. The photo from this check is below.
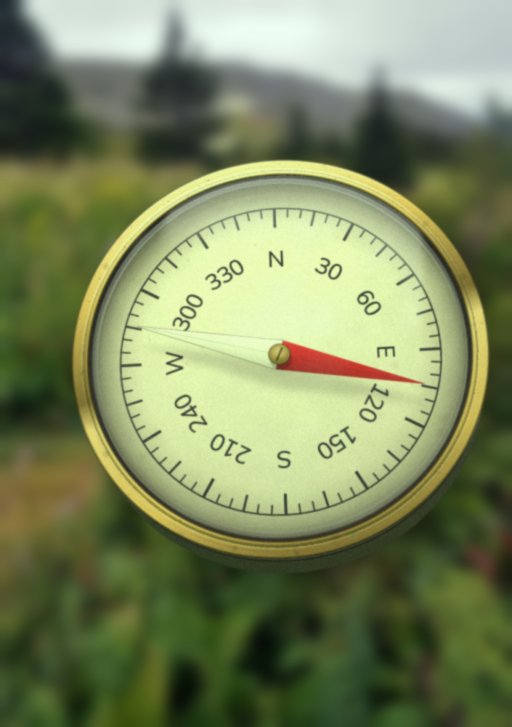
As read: 105,°
